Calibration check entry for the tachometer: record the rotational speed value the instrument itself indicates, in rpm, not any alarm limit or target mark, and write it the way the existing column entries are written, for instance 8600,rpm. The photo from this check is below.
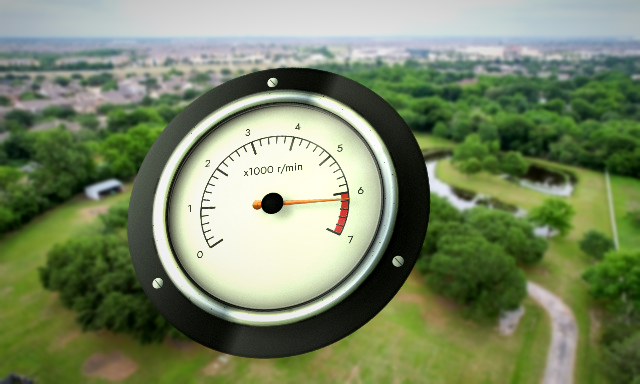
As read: 6200,rpm
